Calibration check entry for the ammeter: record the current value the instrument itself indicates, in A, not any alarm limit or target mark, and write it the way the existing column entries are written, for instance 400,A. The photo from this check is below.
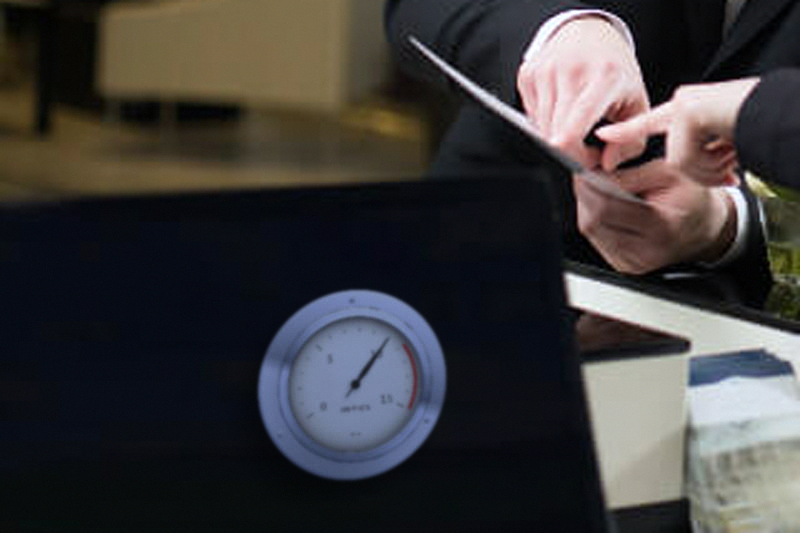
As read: 10,A
